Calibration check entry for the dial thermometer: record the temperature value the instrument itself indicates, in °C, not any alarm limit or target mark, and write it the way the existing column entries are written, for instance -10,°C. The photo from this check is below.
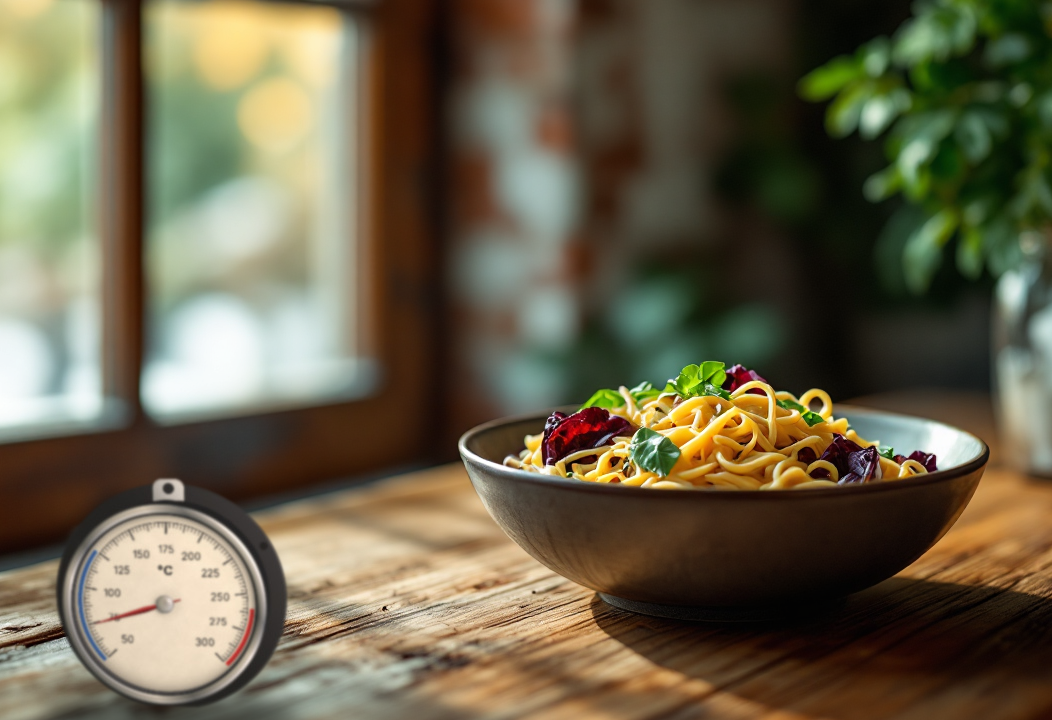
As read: 75,°C
